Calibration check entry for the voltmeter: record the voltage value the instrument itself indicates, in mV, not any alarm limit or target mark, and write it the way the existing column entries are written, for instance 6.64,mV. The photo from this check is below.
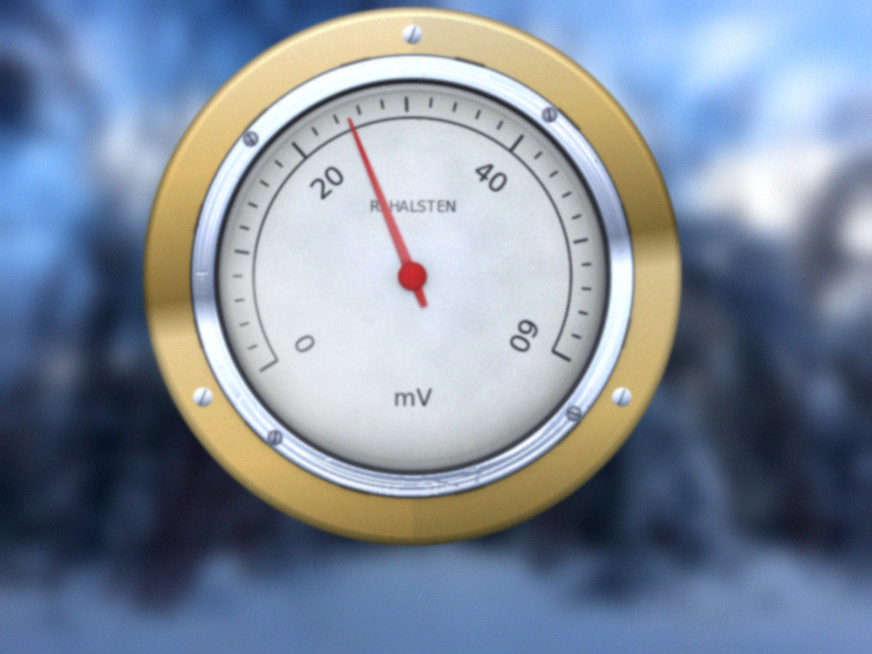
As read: 25,mV
